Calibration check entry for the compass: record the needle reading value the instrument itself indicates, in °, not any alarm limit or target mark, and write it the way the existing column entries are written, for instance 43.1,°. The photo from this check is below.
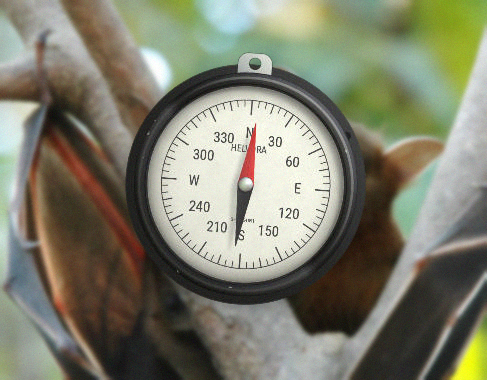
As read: 5,°
